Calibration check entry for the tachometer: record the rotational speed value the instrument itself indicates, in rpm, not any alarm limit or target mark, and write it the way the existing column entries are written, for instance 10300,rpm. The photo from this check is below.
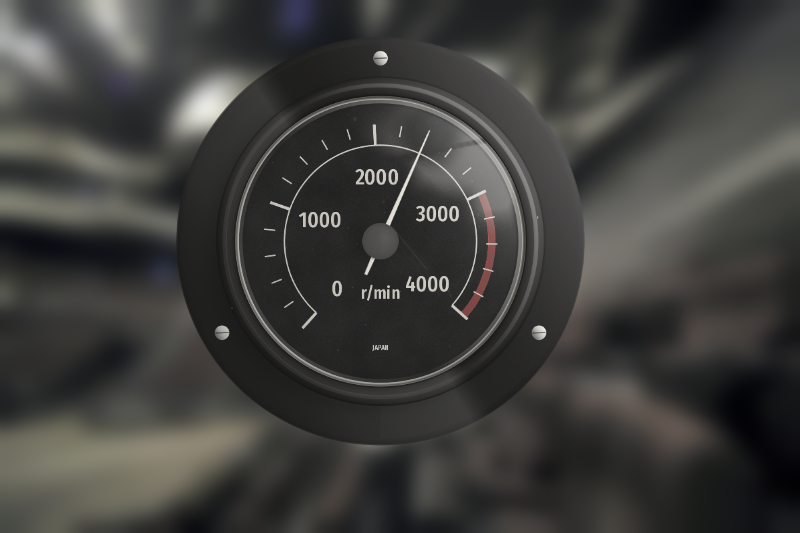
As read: 2400,rpm
